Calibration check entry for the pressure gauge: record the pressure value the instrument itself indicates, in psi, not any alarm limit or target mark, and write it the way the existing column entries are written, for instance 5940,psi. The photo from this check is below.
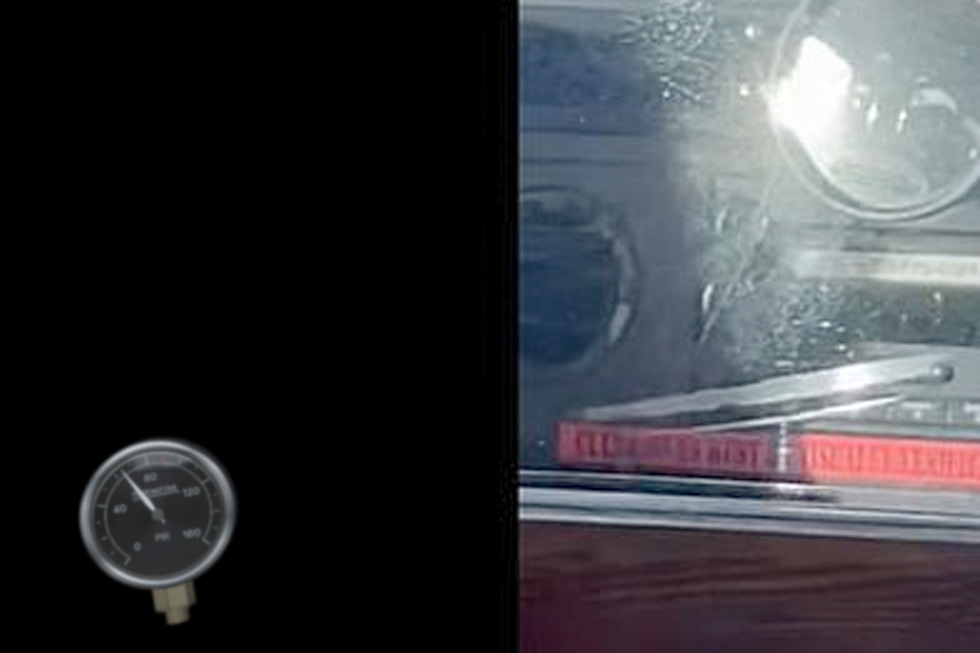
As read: 65,psi
